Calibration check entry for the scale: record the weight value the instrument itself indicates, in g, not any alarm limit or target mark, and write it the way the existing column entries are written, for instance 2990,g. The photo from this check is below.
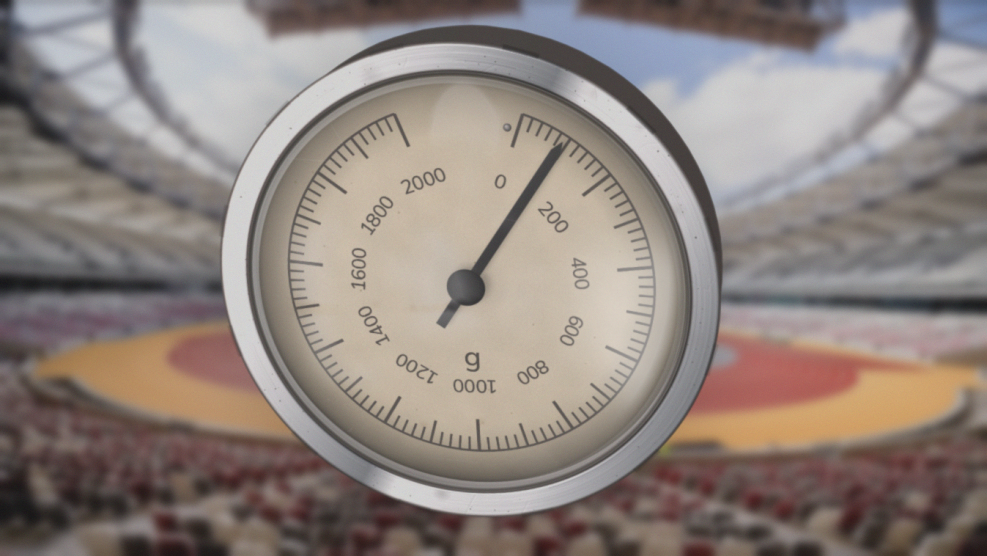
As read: 90,g
